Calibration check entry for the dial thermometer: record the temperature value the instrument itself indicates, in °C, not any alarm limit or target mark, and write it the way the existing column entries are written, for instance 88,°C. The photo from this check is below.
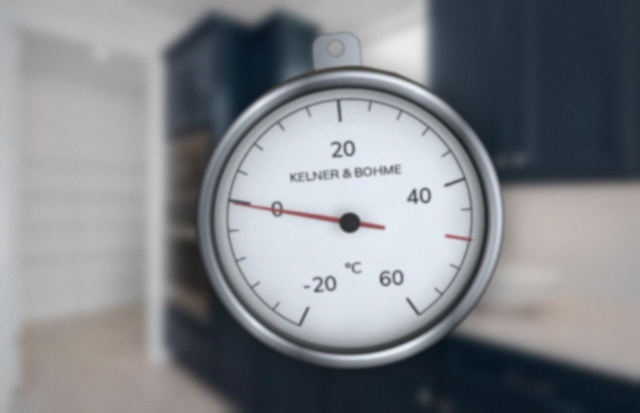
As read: 0,°C
